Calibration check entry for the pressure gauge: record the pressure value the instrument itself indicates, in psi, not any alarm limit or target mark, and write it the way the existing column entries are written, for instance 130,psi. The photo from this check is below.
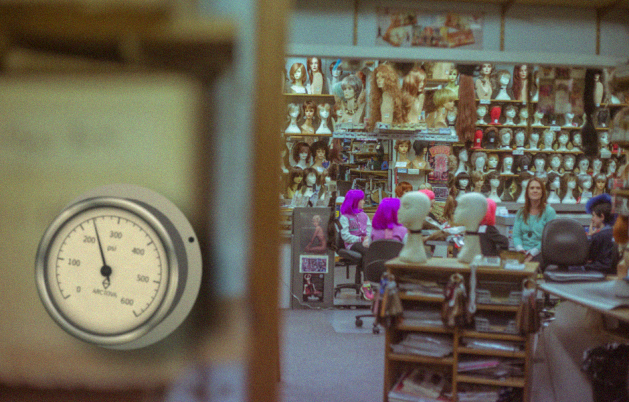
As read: 240,psi
